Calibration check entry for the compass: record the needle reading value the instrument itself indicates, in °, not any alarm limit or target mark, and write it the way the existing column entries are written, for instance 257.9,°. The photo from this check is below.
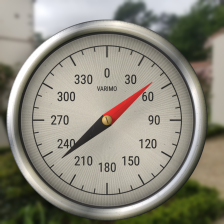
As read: 50,°
